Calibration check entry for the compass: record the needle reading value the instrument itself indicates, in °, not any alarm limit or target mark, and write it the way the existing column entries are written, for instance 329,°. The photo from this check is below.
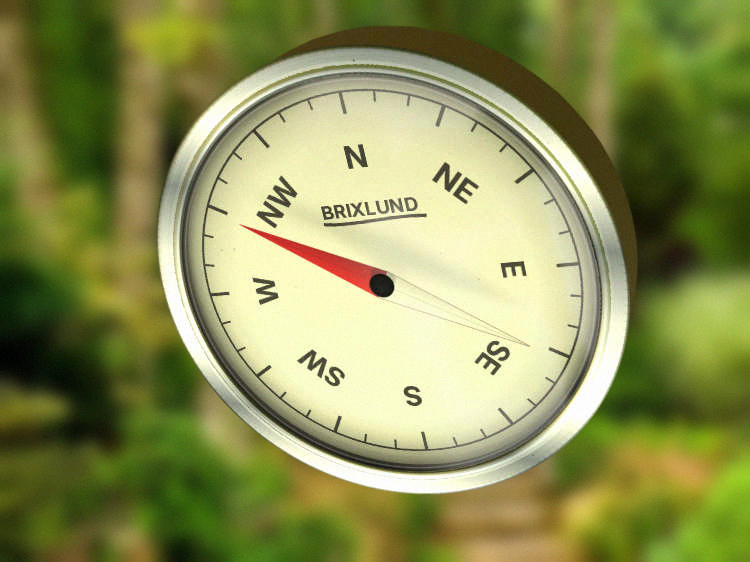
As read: 300,°
